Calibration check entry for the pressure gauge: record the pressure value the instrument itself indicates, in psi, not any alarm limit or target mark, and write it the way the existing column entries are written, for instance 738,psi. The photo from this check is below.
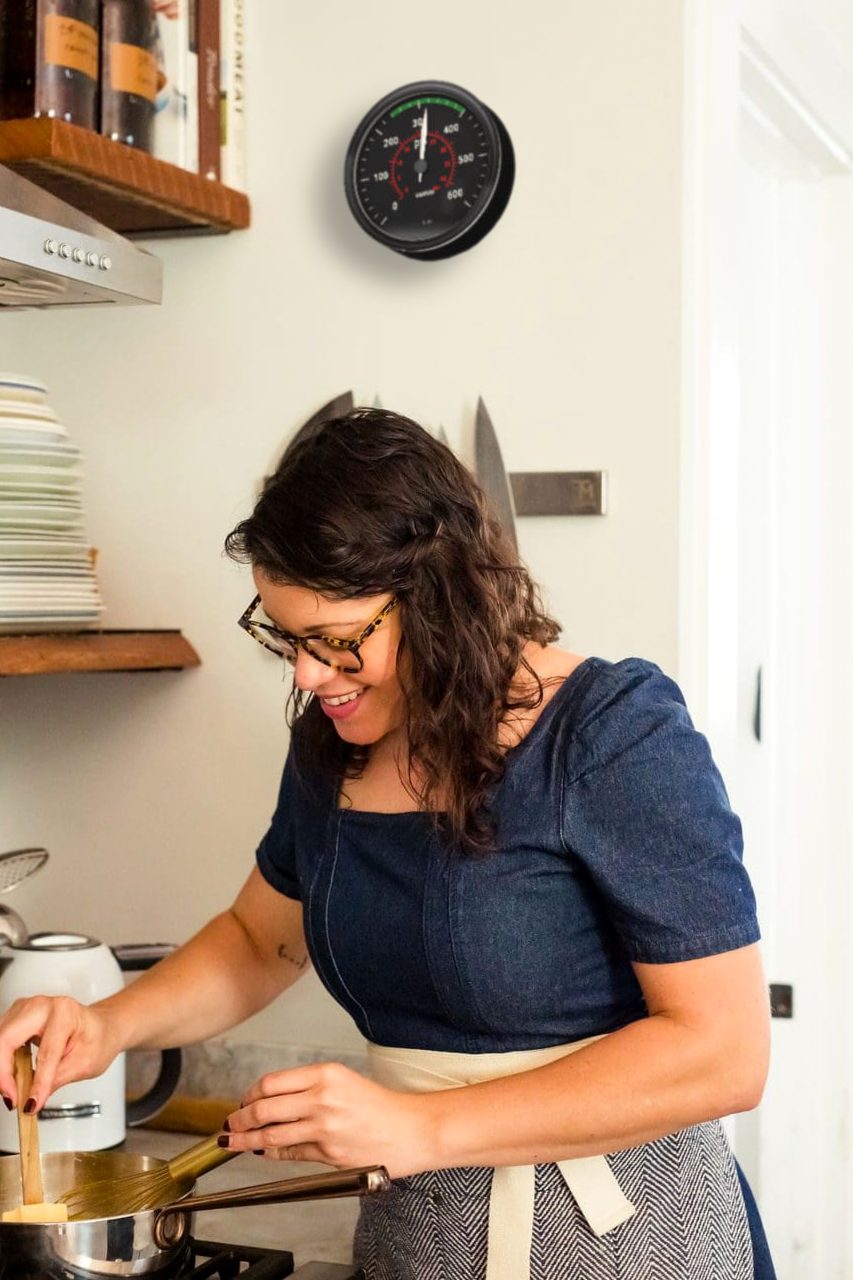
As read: 320,psi
